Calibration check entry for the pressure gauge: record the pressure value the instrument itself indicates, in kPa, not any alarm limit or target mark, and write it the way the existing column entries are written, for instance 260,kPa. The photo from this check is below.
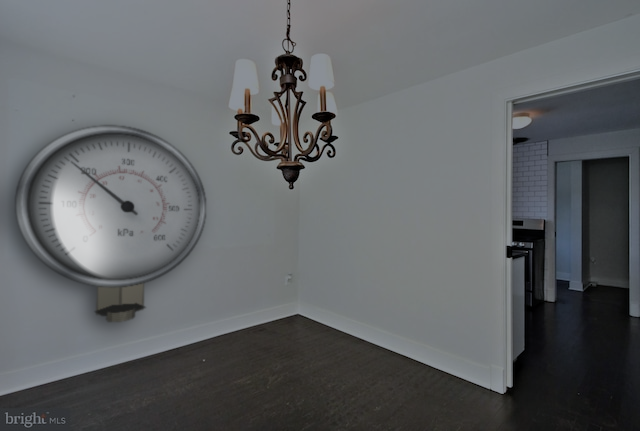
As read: 190,kPa
